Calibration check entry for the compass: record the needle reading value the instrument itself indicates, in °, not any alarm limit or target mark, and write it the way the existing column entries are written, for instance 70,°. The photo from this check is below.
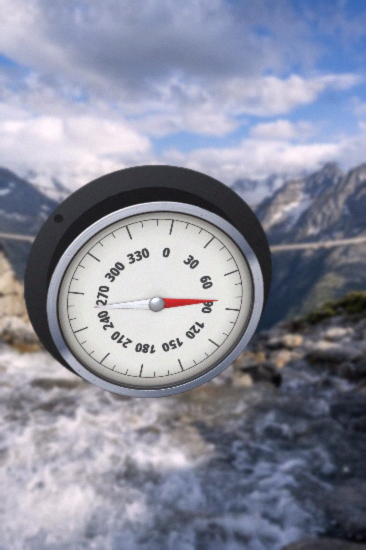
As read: 80,°
